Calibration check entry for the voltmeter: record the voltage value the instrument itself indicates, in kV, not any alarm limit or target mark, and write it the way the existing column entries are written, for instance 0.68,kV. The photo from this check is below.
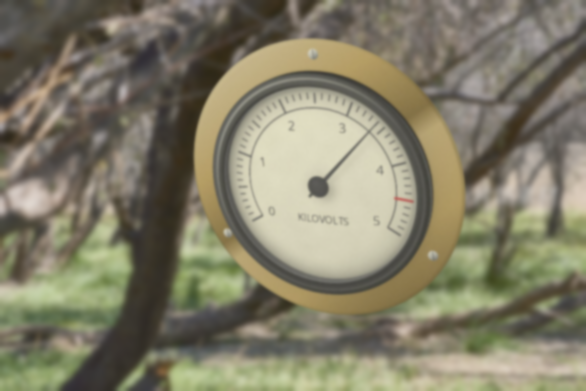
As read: 3.4,kV
